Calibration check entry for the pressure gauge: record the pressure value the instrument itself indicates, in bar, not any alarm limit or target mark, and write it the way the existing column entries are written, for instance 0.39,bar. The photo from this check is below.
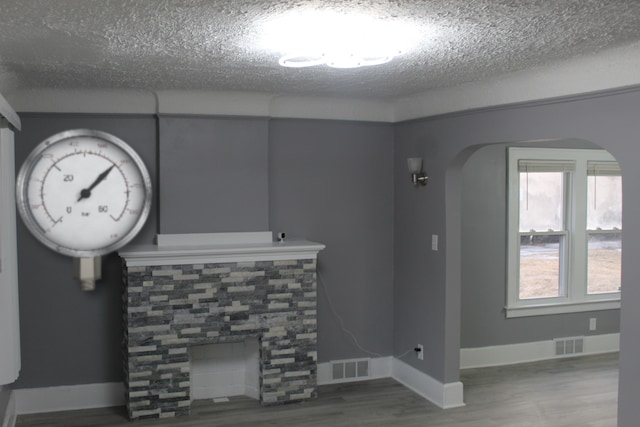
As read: 40,bar
